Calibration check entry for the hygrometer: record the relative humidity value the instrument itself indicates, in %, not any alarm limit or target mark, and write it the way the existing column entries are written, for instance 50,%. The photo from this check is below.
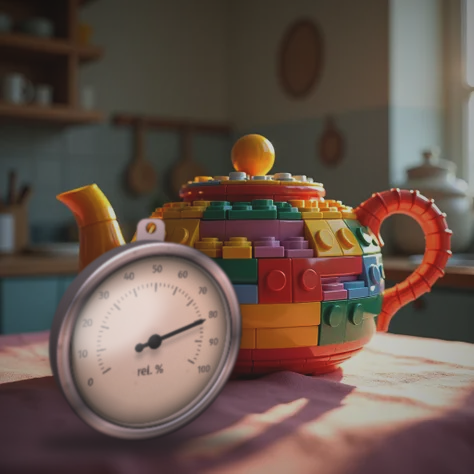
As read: 80,%
